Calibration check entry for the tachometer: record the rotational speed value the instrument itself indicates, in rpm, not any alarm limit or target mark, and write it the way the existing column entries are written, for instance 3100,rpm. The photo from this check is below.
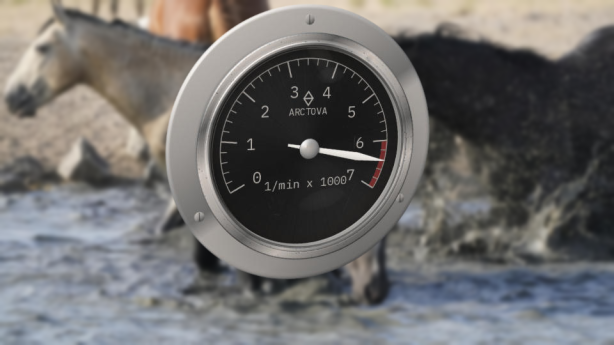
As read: 6400,rpm
